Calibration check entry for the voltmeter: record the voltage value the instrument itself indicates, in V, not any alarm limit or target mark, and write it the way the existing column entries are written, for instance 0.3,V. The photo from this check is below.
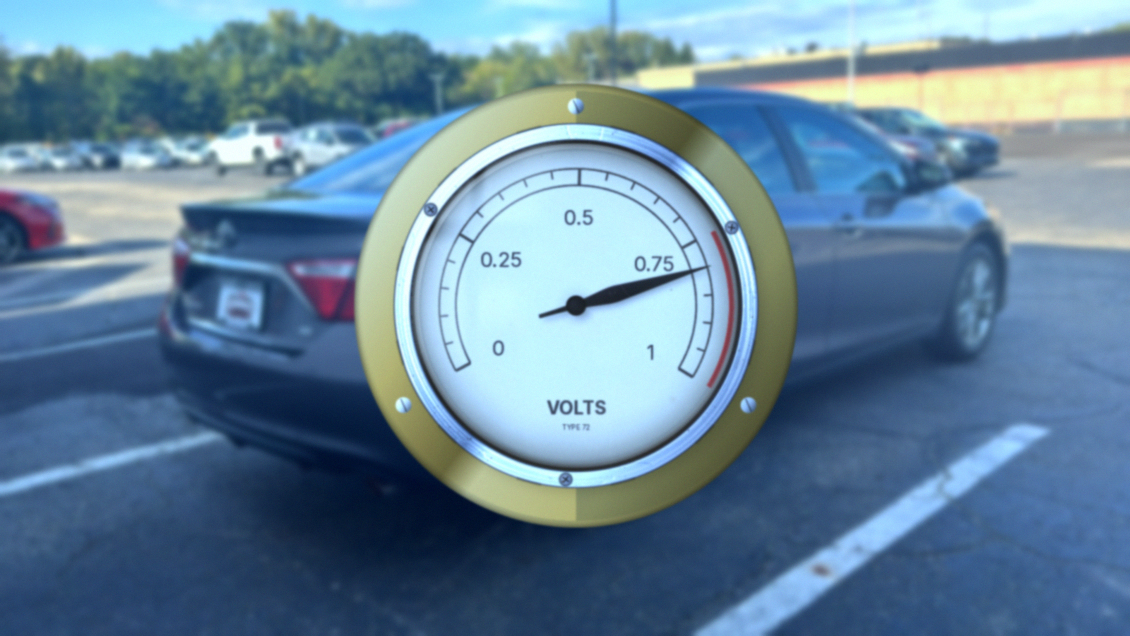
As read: 0.8,V
